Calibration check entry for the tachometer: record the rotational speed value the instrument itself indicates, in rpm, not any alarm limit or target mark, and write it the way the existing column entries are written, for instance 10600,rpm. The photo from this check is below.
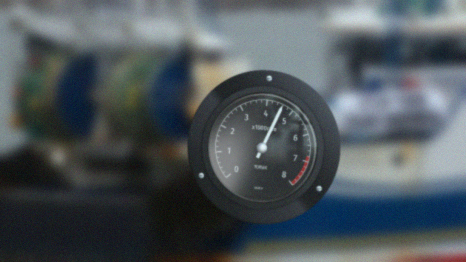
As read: 4600,rpm
